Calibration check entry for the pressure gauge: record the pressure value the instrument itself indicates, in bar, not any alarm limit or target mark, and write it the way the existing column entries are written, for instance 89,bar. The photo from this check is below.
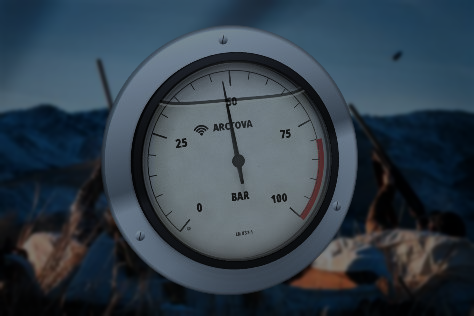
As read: 47.5,bar
